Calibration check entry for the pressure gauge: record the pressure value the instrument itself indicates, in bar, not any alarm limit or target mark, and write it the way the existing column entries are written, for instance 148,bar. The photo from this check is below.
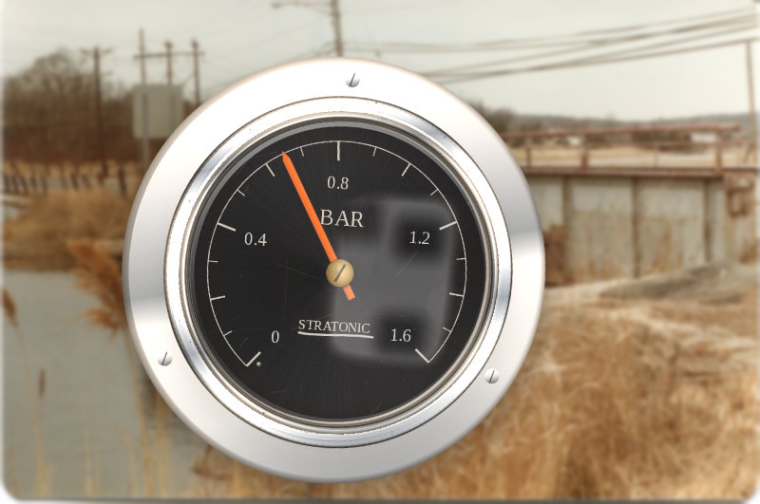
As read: 0.65,bar
